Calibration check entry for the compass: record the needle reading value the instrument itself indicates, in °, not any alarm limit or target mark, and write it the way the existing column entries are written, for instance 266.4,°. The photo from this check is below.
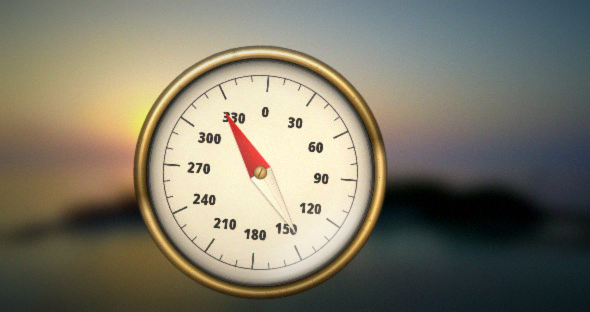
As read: 325,°
